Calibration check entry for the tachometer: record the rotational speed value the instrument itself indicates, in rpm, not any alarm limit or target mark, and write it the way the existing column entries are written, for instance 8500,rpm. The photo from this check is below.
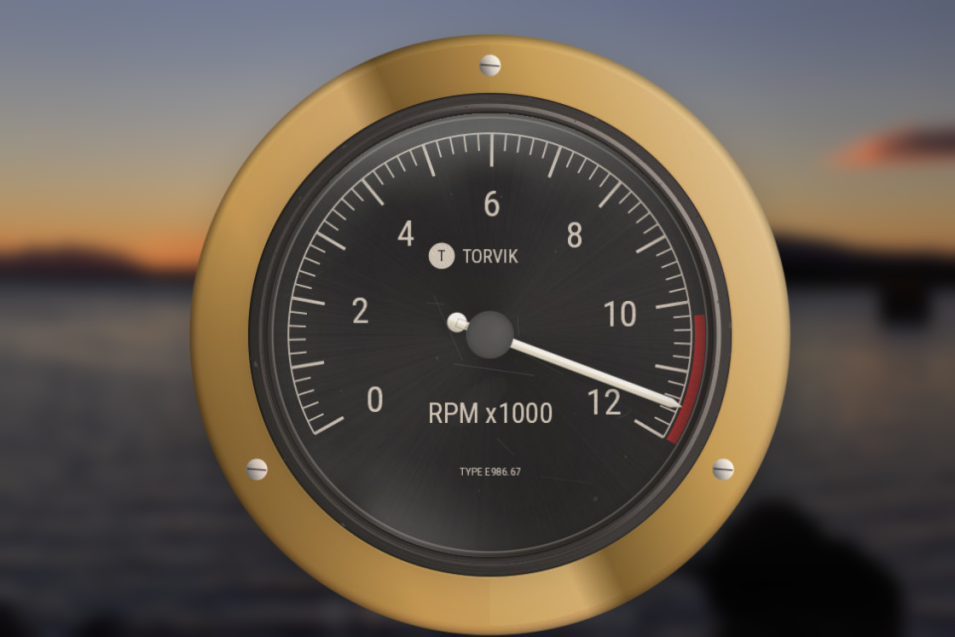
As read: 11500,rpm
